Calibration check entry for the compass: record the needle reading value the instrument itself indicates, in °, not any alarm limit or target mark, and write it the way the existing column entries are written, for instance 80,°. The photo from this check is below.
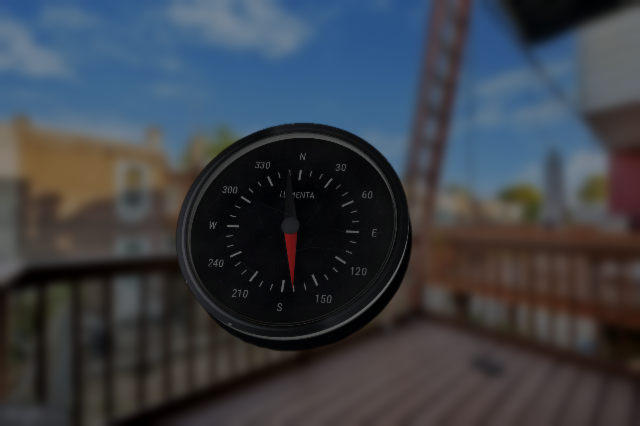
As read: 170,°
